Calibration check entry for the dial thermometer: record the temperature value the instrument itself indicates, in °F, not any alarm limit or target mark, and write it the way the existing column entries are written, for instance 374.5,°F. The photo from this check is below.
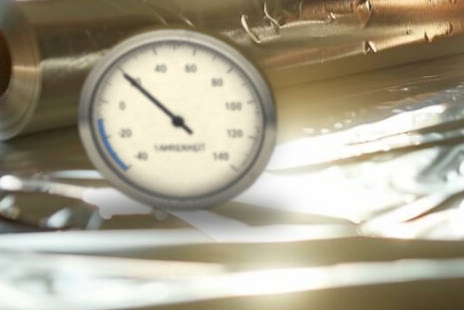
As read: 20,°F
